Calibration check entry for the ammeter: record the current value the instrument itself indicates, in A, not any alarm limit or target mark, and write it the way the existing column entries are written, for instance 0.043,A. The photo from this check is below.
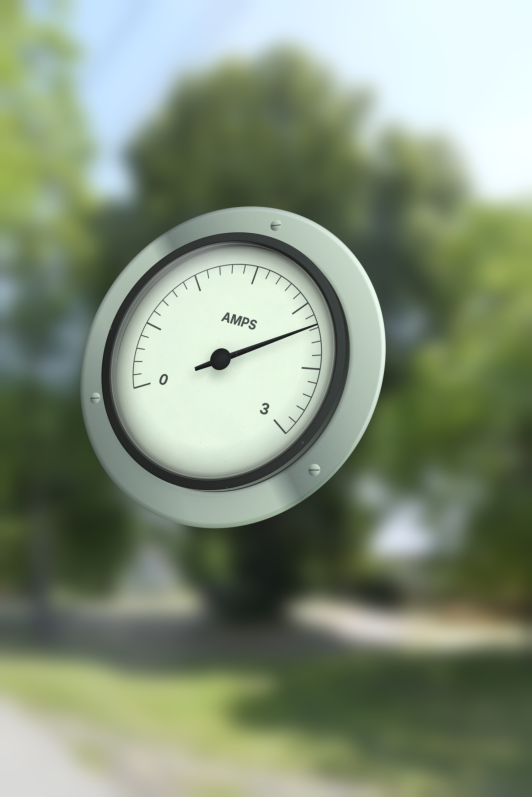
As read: 2.2,A
